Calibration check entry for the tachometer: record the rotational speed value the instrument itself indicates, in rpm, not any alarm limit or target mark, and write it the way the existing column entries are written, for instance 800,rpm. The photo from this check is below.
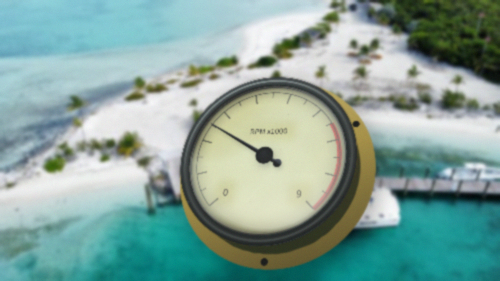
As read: 2500,rpm
